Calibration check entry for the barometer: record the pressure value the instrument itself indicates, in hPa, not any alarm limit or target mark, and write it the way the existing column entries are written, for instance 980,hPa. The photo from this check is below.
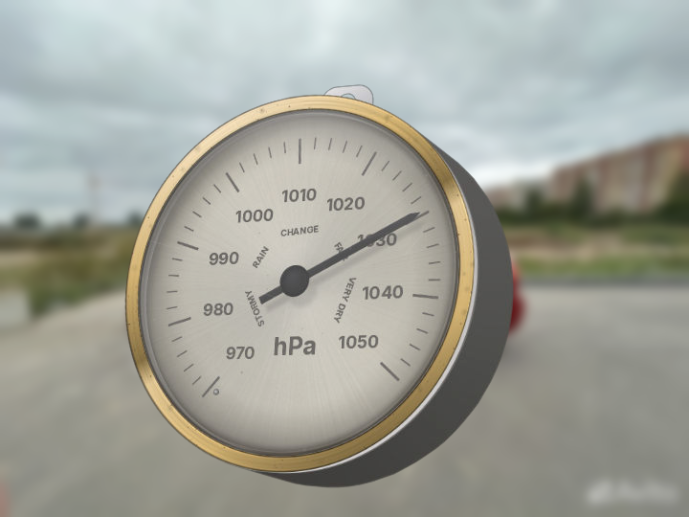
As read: 1030,hPa
